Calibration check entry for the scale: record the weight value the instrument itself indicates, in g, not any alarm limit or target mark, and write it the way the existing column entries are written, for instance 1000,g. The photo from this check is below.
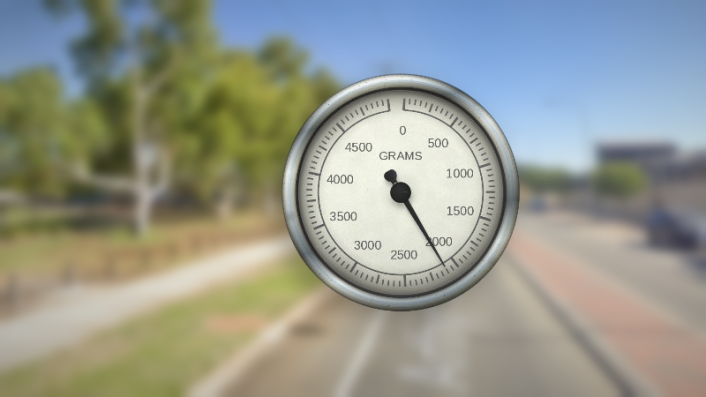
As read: 2100,g
